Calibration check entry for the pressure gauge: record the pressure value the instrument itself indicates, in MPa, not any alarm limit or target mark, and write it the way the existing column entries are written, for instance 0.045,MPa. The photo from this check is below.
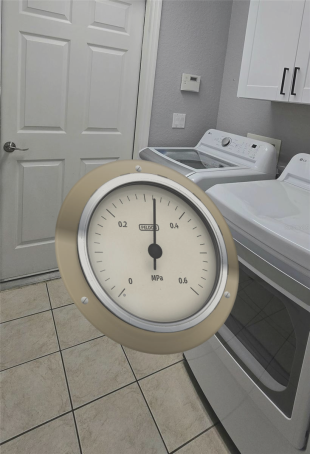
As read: 0.32,MPa
